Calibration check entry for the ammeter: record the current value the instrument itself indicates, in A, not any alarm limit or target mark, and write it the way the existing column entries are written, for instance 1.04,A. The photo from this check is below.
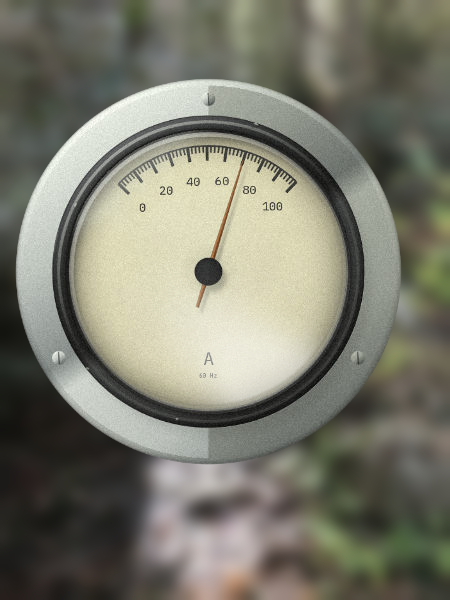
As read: 70,A
